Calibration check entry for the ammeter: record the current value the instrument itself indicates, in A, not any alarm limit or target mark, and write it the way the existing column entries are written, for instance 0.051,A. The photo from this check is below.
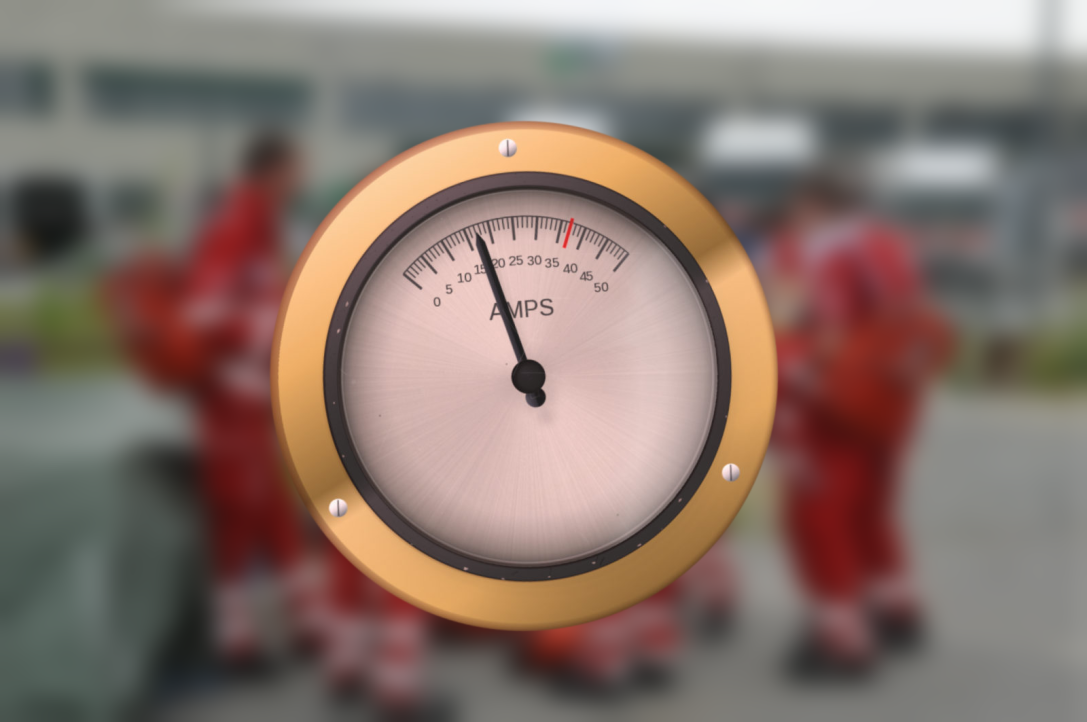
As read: 17,A
